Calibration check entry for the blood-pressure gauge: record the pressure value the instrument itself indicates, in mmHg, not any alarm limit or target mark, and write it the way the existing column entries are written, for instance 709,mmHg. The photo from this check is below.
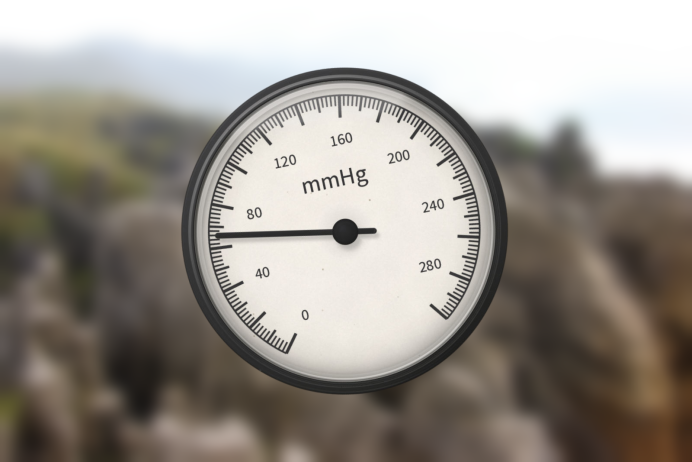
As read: 66,mmHg
